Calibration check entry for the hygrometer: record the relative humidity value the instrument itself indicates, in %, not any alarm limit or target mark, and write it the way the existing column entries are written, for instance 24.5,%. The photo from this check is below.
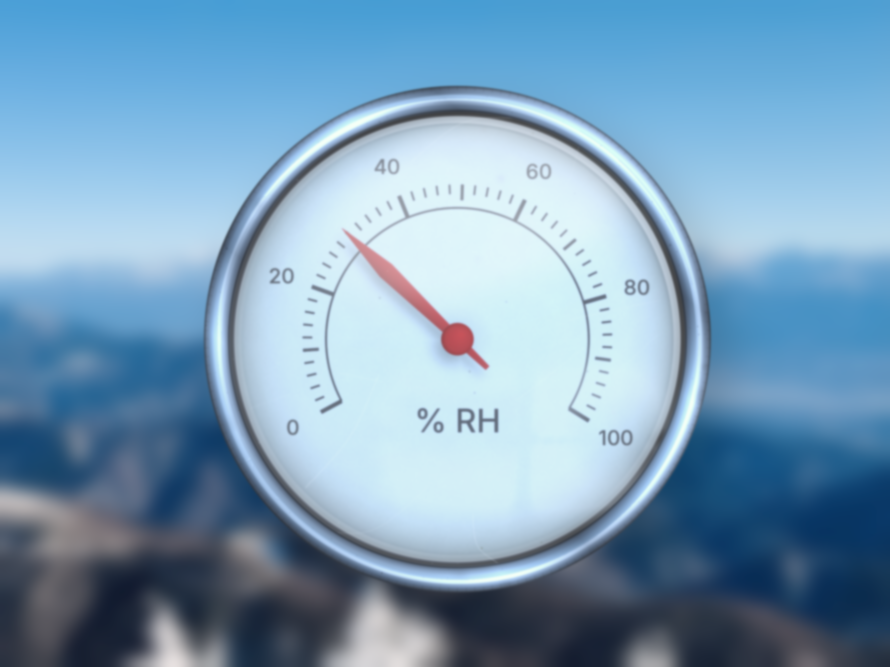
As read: 30,%
